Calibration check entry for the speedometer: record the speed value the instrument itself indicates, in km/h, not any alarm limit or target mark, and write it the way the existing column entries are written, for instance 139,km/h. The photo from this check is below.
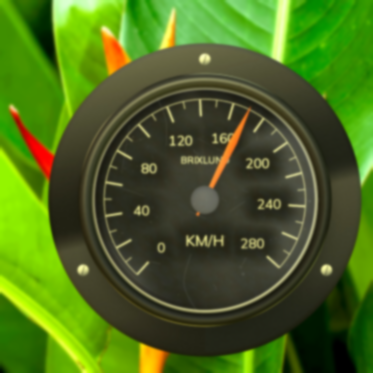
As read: 170,km/h
